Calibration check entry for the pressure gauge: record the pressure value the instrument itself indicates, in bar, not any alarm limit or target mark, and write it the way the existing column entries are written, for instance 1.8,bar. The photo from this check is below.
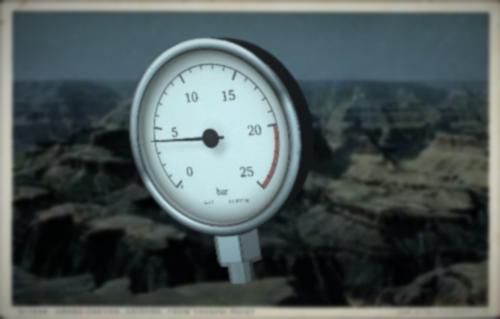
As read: 4,bar
